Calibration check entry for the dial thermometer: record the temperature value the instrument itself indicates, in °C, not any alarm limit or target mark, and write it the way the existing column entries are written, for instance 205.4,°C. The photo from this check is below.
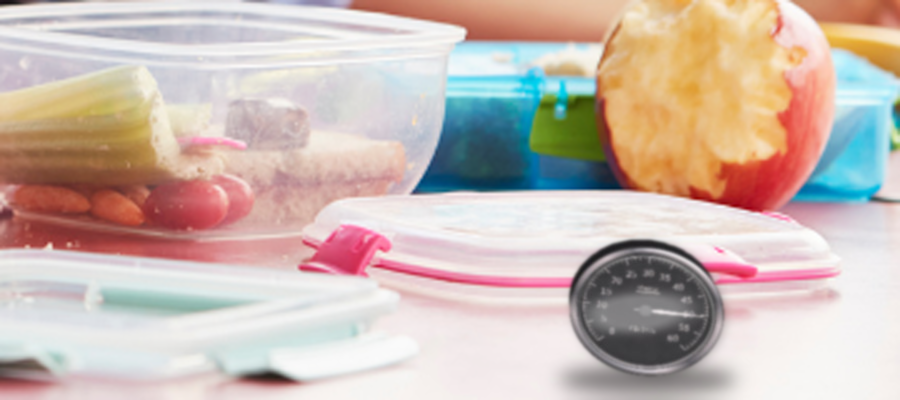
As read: 50,°C
